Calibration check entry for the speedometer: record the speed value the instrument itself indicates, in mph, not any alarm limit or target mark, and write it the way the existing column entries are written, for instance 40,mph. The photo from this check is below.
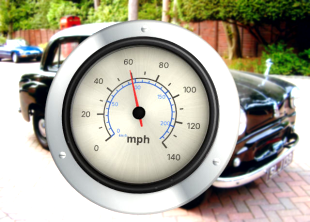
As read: 60,mph
